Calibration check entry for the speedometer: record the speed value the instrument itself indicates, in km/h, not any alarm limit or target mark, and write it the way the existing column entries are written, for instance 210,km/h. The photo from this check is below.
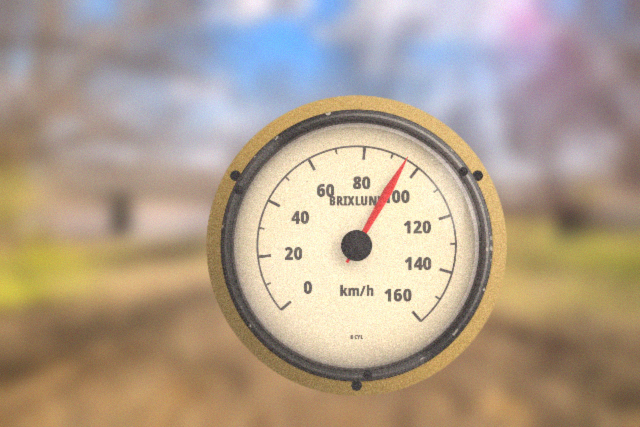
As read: 95,km/h
